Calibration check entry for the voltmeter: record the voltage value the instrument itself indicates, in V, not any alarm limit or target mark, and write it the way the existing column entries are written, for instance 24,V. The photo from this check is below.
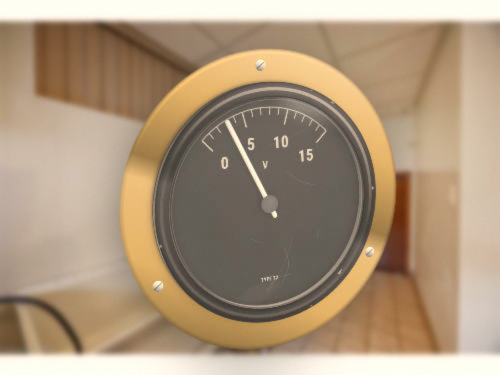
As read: 3,V
